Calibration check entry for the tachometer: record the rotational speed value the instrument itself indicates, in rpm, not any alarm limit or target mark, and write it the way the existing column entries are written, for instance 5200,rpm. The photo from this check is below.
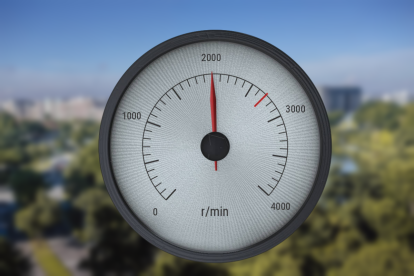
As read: 2000,rpm
